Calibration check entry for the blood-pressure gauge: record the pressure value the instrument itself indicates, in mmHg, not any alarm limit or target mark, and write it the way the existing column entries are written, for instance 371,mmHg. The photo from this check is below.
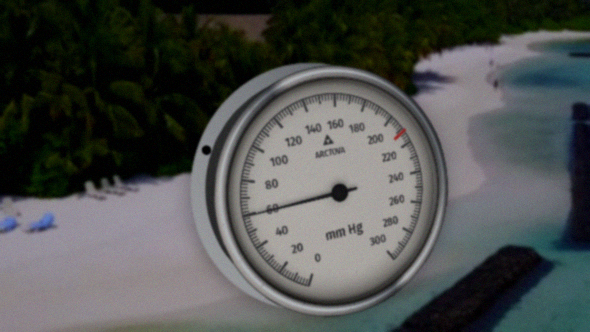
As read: 60,mmHg
